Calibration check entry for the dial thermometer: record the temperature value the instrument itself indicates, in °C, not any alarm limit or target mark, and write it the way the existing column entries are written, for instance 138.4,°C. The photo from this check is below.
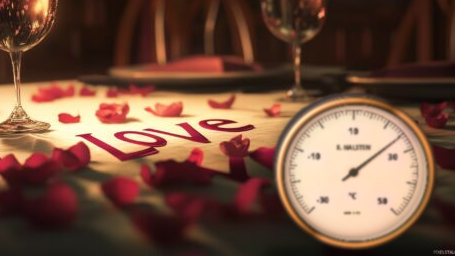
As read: 25,°C
